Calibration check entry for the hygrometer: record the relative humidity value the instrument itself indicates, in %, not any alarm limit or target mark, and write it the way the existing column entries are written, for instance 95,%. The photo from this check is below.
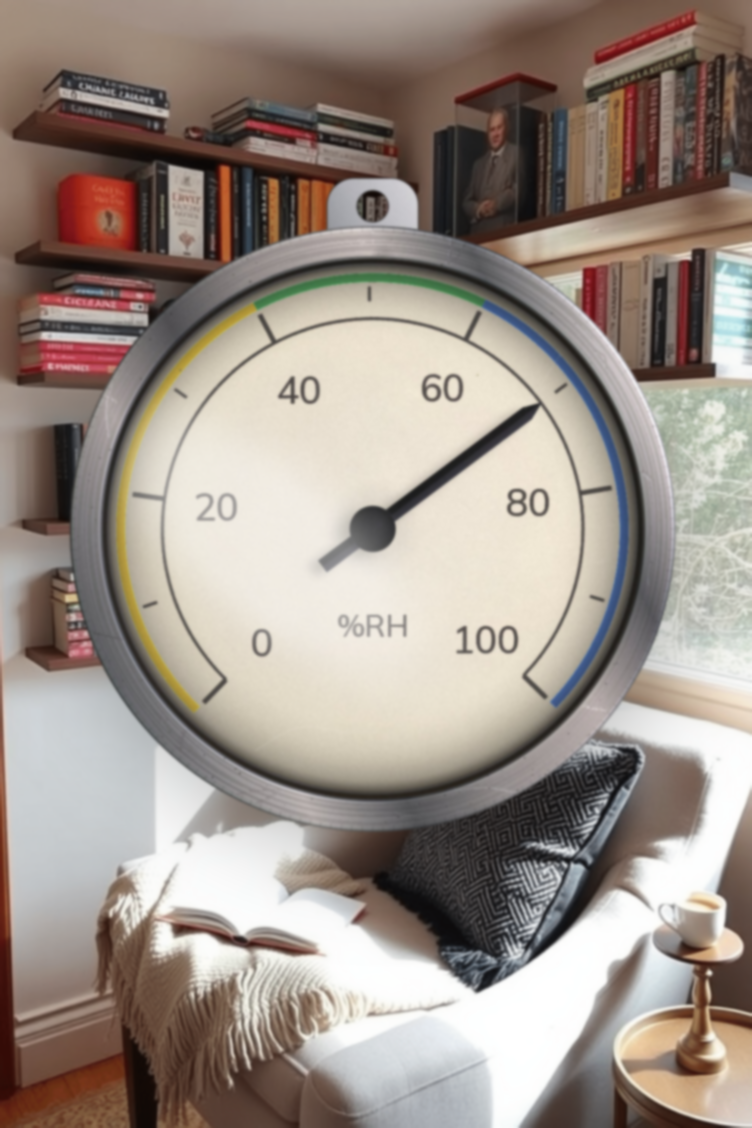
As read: 70,%
